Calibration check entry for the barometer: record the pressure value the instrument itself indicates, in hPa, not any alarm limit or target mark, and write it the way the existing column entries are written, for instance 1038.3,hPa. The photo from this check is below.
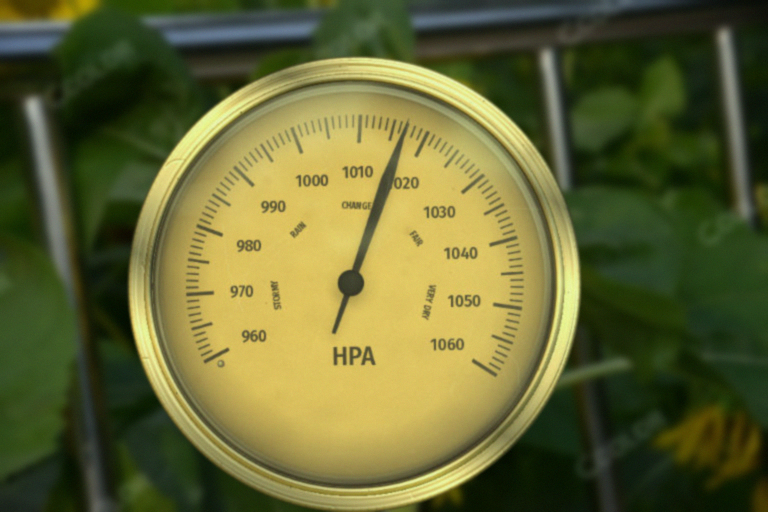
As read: 1017,hPa
